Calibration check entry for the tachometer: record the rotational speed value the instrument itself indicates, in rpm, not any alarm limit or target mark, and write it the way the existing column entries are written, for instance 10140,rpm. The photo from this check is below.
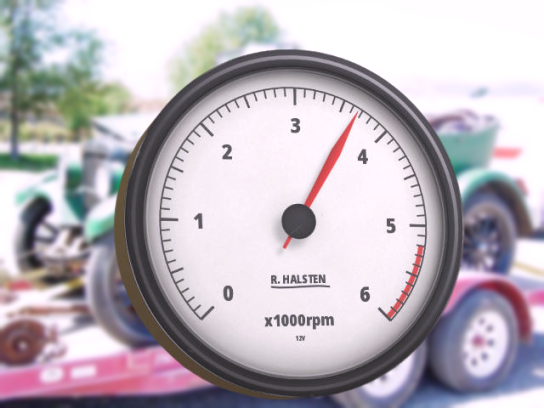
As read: 3650,rpm
